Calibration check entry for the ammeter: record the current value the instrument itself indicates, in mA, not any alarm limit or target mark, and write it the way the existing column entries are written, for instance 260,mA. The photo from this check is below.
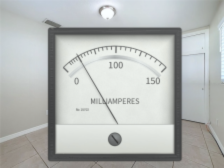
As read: 50,mA
